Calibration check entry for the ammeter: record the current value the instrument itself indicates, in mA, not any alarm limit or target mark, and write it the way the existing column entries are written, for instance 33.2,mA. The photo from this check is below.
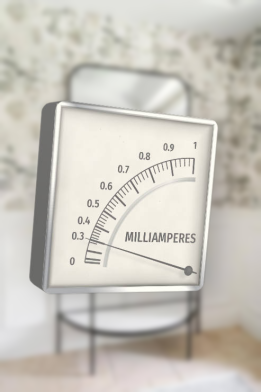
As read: 0.3,mA
